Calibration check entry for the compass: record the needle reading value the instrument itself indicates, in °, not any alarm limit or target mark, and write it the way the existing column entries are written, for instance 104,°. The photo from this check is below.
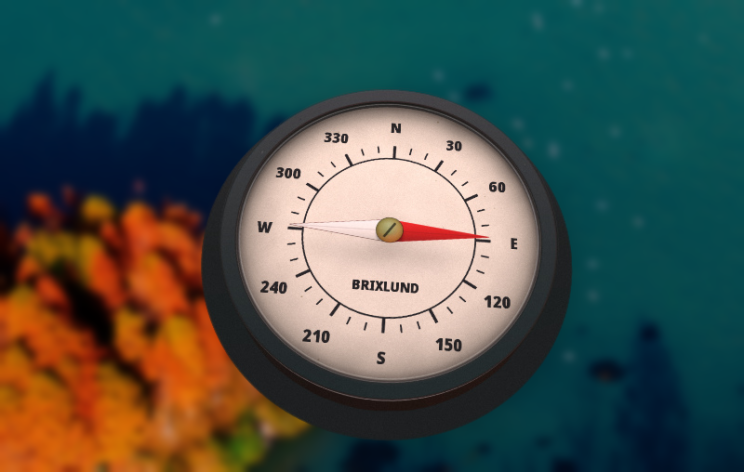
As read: 90,°
